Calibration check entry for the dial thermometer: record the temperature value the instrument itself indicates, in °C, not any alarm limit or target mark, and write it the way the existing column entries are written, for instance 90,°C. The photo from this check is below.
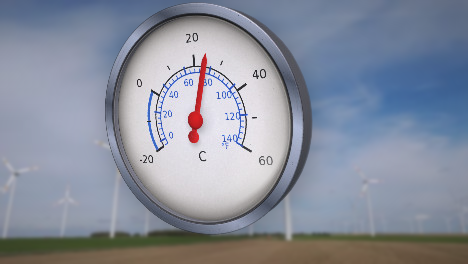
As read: 25,°C
